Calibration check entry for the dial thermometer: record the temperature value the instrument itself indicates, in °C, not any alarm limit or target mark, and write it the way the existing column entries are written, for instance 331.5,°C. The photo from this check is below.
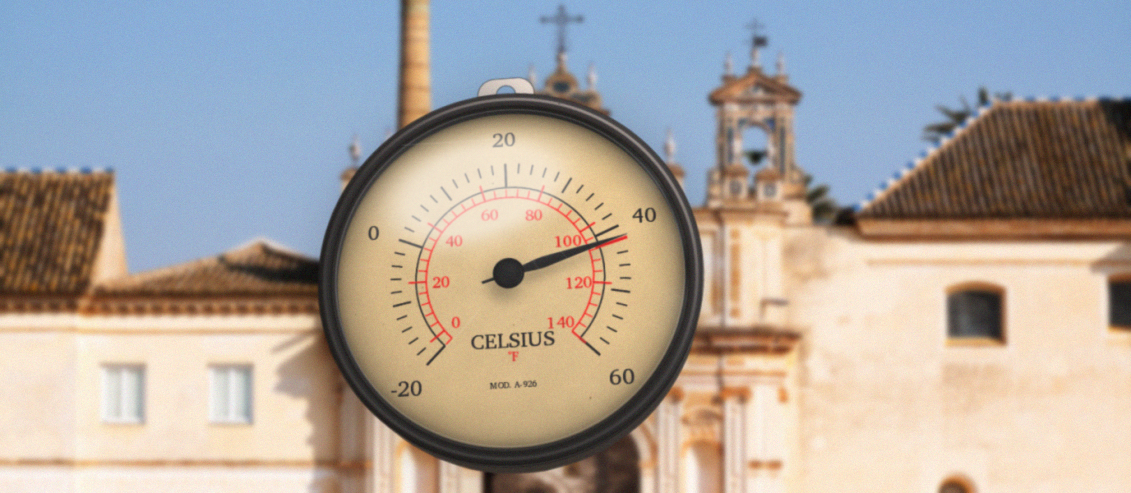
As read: 42,°C
